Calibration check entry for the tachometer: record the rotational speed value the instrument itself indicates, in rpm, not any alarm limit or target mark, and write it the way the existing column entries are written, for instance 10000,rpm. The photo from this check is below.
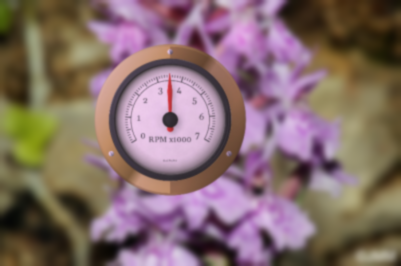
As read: 3500,rpm
